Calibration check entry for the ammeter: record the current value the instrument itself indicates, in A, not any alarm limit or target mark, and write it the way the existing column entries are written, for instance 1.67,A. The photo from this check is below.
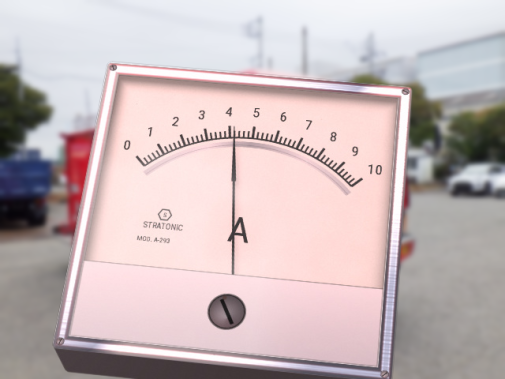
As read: 4.2,A
